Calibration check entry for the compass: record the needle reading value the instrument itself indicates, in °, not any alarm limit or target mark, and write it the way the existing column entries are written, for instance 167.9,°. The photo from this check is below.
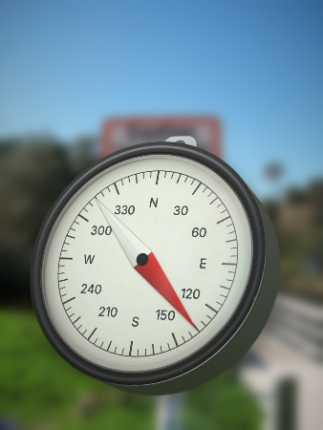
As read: 135,°
